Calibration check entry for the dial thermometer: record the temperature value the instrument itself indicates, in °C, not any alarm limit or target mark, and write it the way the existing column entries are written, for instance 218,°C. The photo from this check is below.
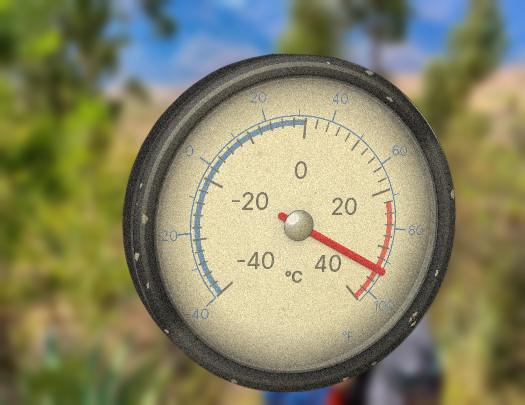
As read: 34,°C
